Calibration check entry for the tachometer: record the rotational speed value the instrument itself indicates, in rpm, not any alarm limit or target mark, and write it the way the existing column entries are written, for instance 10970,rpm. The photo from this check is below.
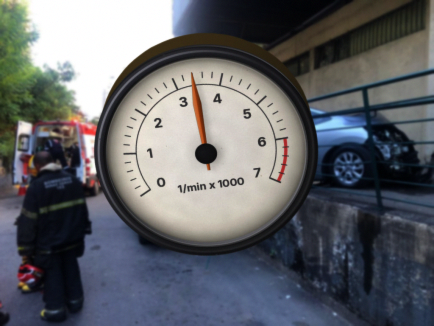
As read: 3400,rpm
